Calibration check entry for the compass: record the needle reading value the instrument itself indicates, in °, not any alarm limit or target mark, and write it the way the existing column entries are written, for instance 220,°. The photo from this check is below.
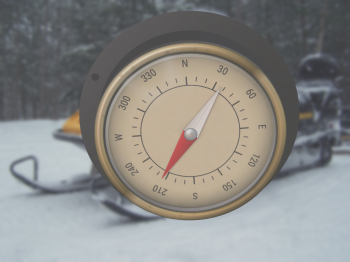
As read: 215,°
